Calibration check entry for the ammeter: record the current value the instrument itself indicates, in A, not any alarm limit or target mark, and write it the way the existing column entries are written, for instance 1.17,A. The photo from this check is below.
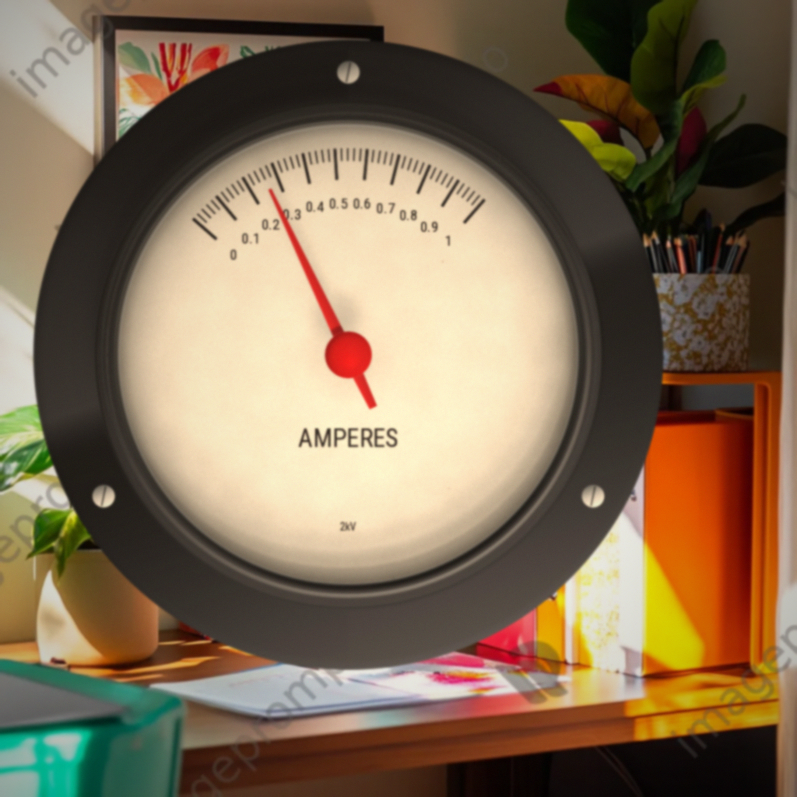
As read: 0.26,A
